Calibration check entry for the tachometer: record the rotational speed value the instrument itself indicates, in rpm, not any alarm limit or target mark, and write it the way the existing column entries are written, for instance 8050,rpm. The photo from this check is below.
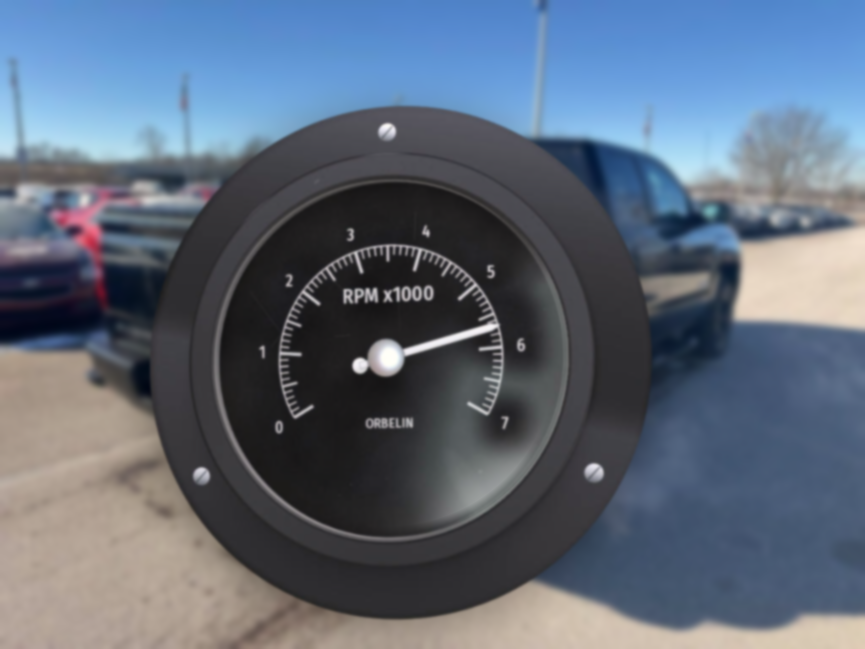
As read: 5700,rpm
